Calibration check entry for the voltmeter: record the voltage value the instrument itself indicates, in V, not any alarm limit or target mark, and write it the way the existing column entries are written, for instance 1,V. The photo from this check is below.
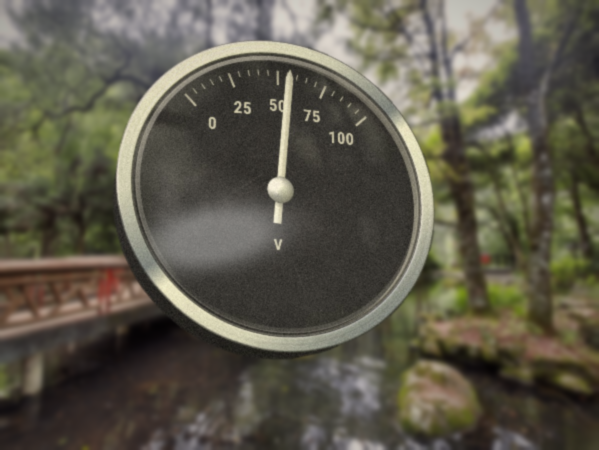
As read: 55,V
